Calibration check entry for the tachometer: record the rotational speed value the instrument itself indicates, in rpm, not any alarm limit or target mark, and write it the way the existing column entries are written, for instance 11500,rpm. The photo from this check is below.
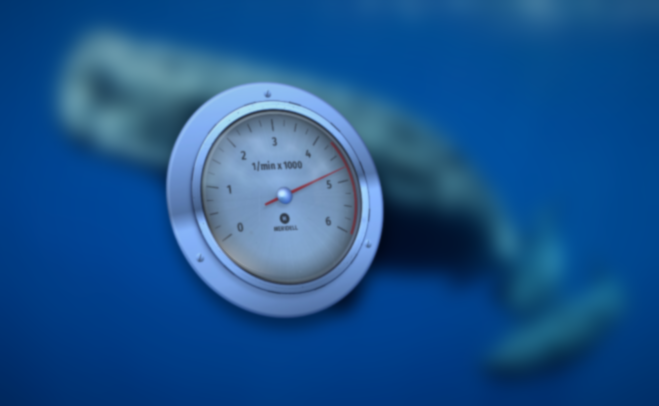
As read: 4750,rpm
